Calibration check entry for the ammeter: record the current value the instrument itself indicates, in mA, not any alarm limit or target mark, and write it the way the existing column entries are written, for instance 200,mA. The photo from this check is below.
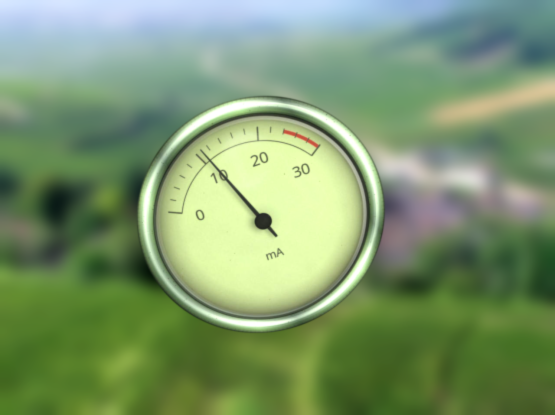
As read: 11,mA
